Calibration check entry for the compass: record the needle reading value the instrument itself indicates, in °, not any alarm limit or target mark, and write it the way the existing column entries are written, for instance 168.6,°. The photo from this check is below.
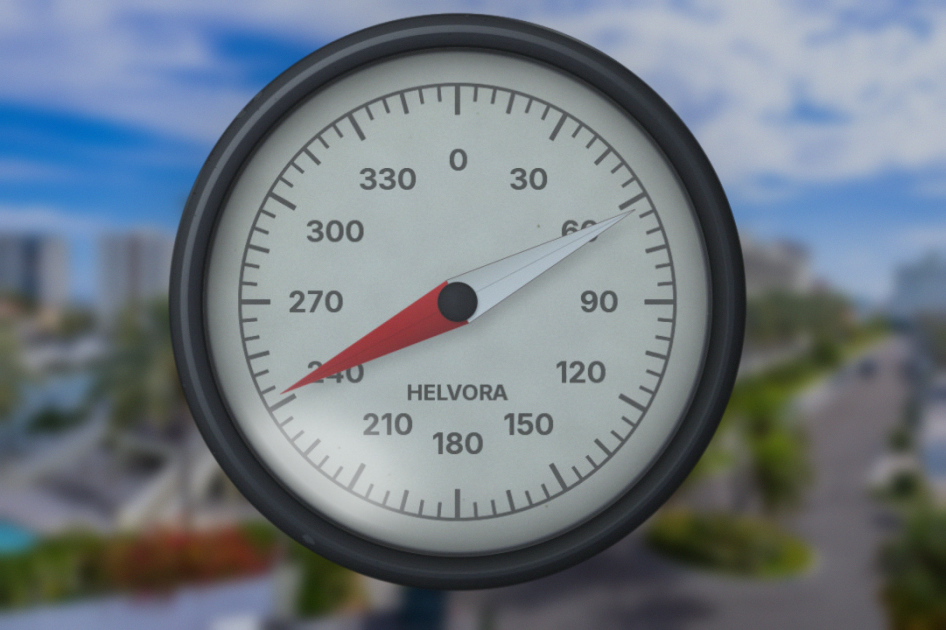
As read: 242.5,°
